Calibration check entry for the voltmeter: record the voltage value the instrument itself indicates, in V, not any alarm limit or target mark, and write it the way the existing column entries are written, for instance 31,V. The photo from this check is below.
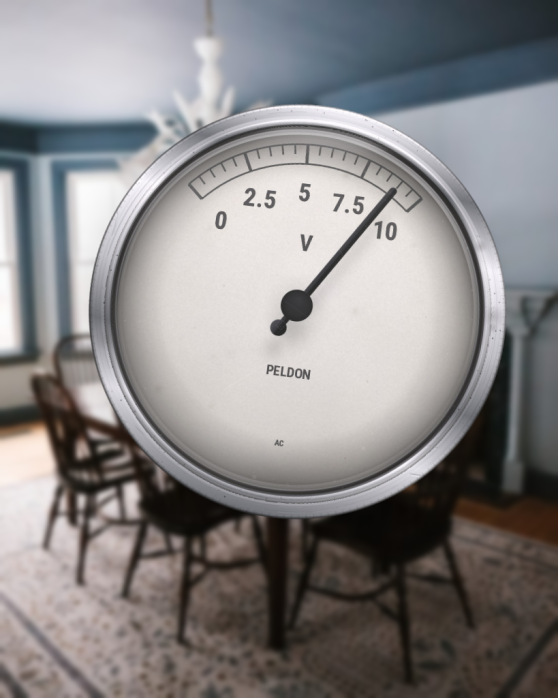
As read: 9,V
